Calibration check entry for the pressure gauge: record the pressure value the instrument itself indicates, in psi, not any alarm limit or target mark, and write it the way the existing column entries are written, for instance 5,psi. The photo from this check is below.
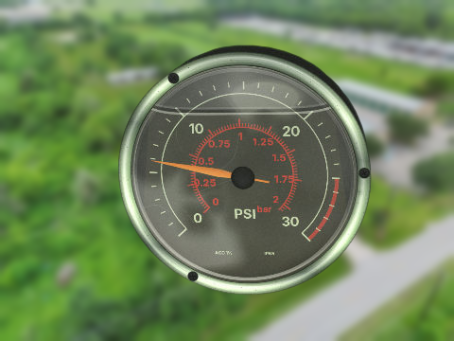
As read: 6,psi
